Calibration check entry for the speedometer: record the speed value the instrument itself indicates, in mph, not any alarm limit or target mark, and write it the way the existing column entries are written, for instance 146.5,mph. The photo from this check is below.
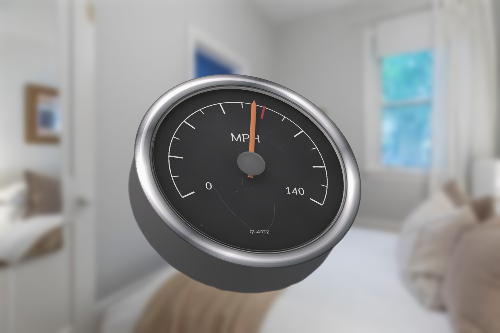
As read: 75,mph
